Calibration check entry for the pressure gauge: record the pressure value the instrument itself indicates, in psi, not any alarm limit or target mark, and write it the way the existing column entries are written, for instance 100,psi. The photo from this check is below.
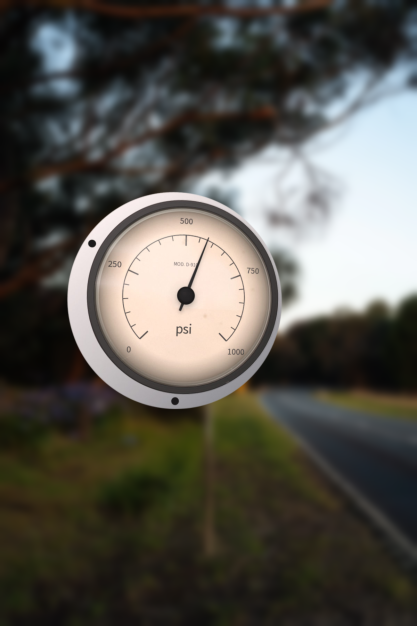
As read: 575,psi
